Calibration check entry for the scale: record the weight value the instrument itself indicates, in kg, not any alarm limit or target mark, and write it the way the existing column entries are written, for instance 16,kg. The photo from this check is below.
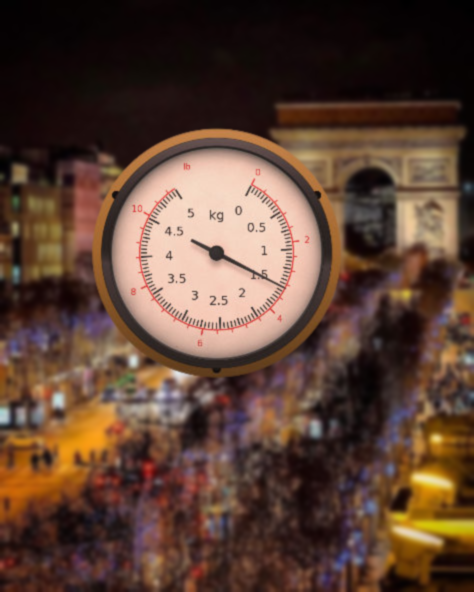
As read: 1.5,kg
